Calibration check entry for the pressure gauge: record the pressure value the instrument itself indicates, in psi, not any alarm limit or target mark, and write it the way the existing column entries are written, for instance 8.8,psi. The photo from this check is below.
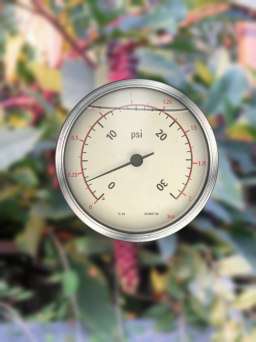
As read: 2.5,psi
